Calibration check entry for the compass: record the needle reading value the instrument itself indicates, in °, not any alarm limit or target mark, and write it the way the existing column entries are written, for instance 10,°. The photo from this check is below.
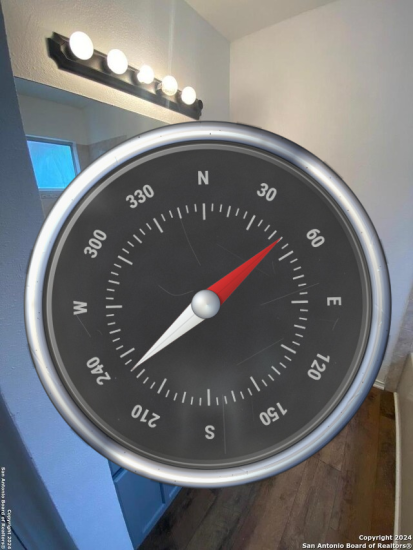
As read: 50,°
